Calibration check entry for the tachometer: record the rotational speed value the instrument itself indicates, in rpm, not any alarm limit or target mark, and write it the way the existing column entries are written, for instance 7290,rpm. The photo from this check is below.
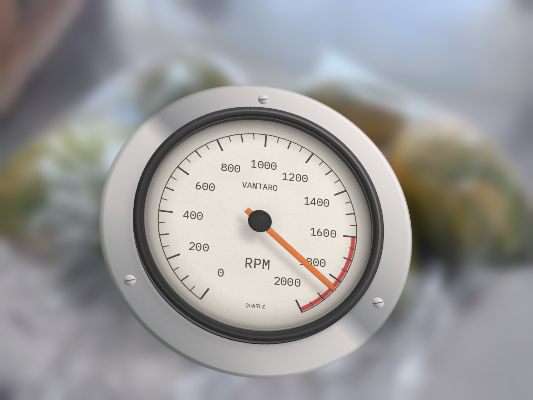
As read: 1850,rpm
